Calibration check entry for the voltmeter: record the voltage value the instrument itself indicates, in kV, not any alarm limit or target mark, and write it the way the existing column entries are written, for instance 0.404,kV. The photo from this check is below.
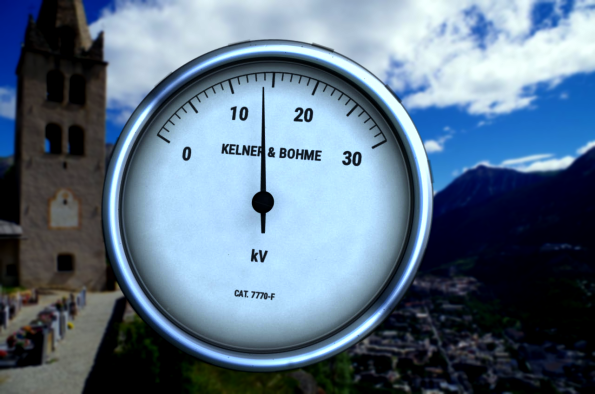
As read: 14,kV
